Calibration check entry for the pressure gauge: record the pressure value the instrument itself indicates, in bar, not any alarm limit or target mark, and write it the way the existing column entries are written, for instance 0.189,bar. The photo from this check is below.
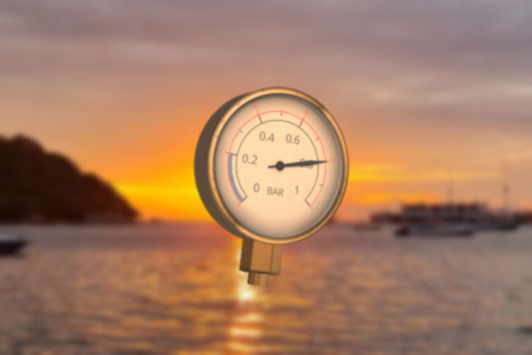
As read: 0.8,bar
